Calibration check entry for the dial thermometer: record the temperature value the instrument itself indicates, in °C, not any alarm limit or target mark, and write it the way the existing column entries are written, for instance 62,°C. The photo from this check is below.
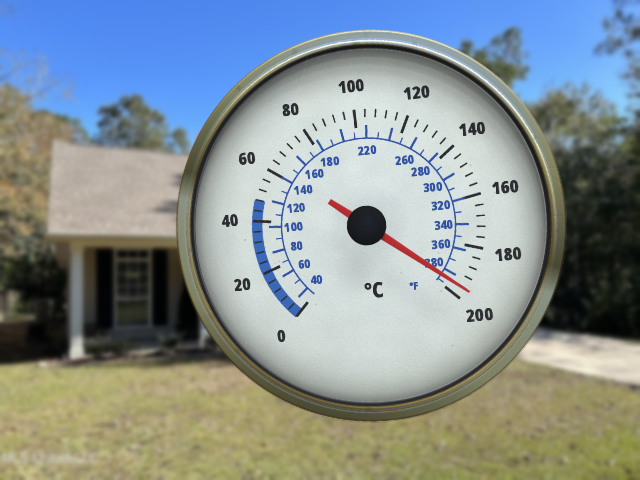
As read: 196,°C
